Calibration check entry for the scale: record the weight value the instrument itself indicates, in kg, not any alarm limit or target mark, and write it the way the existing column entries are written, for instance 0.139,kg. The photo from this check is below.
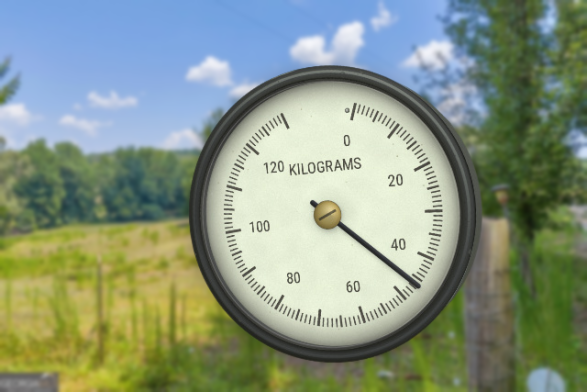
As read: 46,kg
